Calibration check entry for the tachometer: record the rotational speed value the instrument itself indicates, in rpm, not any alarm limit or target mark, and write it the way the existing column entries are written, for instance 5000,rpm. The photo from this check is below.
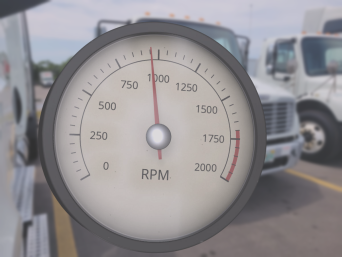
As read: 950,rpm
